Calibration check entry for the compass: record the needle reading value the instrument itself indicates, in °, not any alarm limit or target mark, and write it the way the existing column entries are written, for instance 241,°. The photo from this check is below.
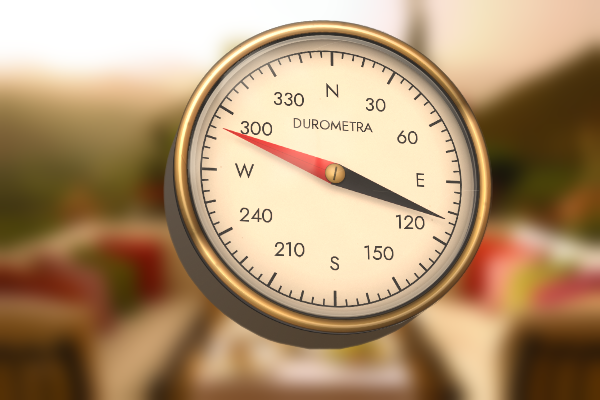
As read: 290,°
